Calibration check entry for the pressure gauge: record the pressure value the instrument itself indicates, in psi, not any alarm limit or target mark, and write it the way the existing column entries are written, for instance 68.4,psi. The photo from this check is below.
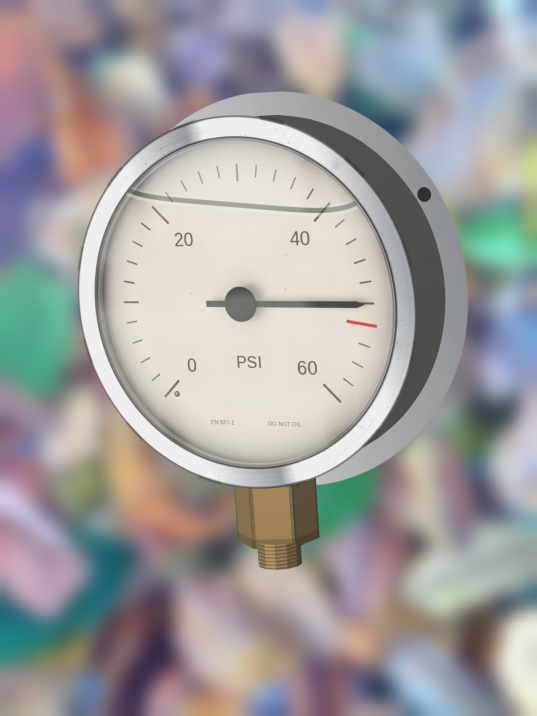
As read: 50,psi
